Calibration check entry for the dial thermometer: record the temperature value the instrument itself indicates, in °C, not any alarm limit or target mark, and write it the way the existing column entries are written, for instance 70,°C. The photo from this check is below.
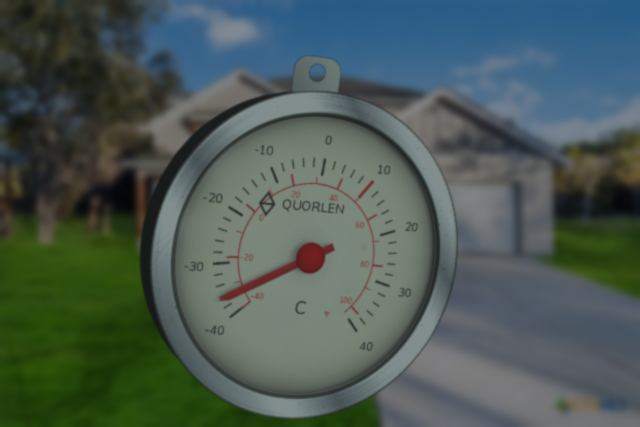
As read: -36,°C
